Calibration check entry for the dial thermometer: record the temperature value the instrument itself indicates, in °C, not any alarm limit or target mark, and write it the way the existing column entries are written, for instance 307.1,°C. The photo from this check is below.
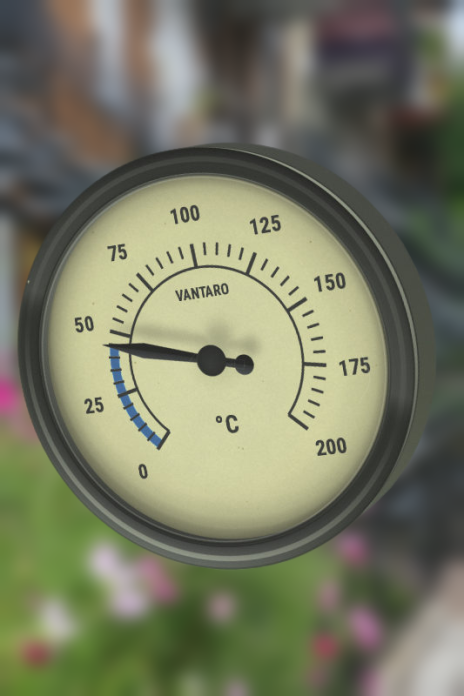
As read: 45,°C
